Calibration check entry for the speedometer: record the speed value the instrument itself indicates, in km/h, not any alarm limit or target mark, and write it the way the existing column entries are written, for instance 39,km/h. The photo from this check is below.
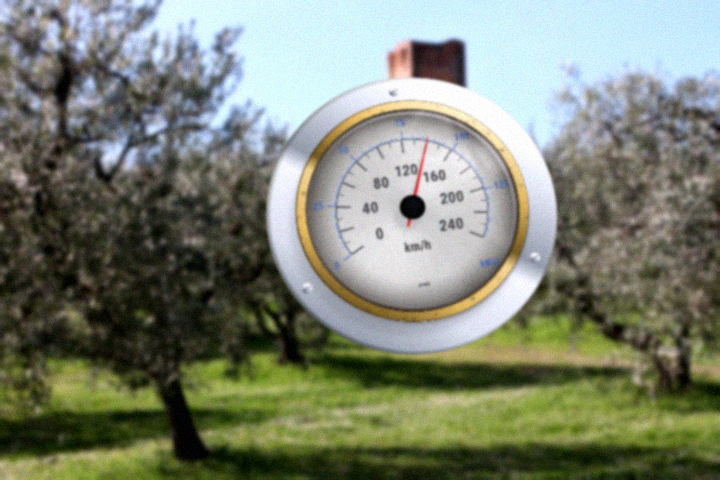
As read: 140,km/h
